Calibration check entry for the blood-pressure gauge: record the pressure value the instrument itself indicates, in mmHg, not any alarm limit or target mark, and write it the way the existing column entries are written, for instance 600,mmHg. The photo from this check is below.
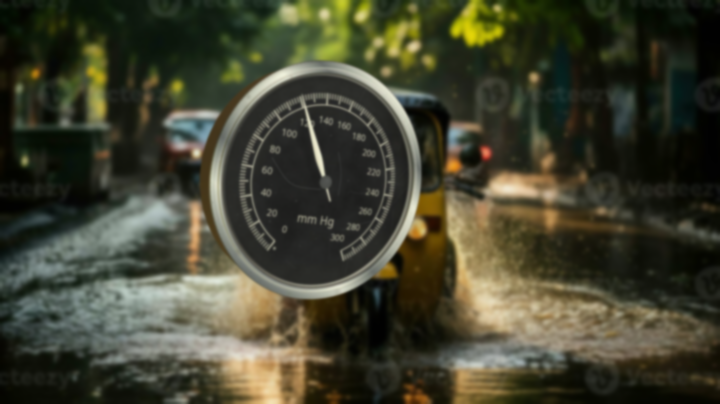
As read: 120,mmHg
